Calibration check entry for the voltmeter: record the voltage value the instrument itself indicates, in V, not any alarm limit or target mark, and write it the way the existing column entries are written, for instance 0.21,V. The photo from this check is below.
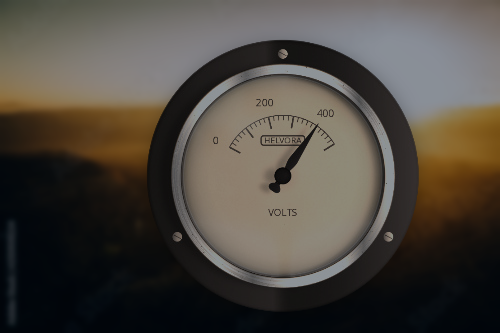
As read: 400,V
